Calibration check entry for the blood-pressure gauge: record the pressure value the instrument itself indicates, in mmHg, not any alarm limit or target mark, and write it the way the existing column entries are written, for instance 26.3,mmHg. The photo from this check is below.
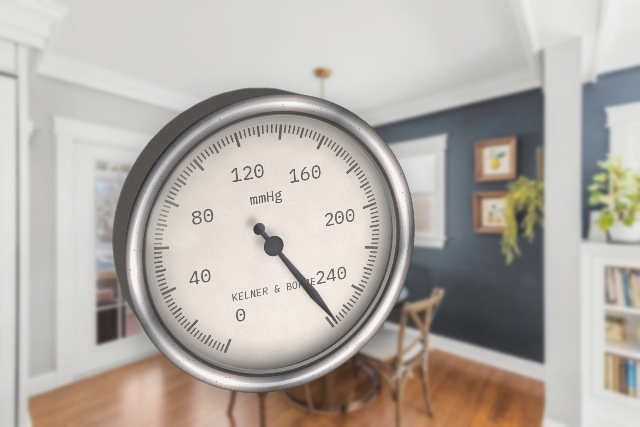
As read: 258,mmHg
